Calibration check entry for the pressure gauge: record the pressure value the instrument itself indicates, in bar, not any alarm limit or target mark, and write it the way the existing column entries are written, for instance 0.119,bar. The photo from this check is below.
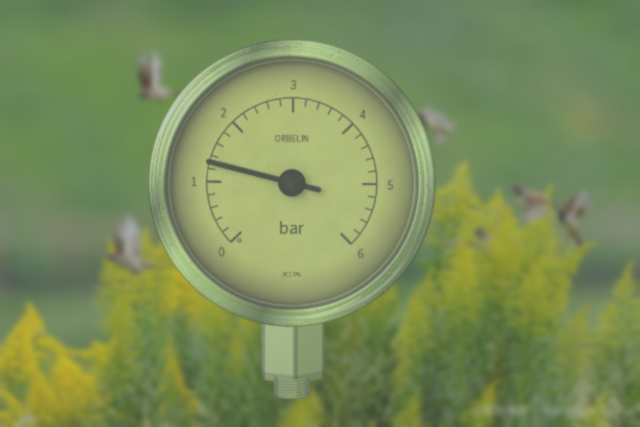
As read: 1.3,bar
